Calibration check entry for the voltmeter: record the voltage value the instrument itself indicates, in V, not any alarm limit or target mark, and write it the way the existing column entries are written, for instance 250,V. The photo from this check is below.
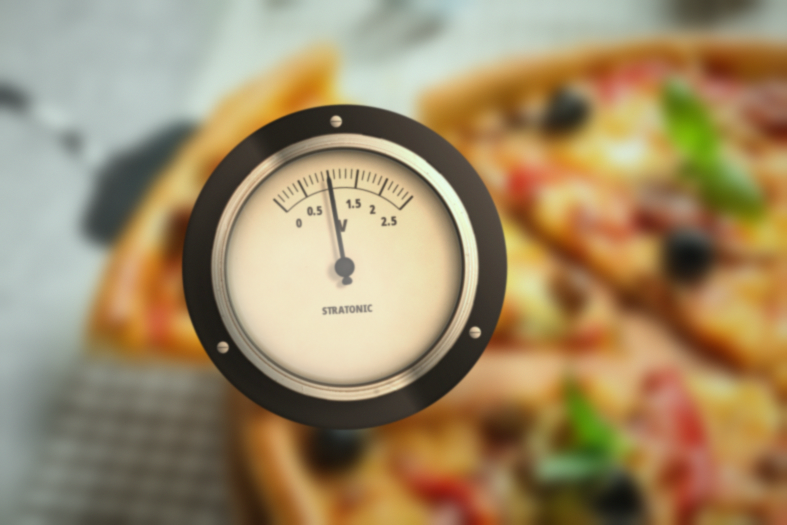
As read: 1,V
